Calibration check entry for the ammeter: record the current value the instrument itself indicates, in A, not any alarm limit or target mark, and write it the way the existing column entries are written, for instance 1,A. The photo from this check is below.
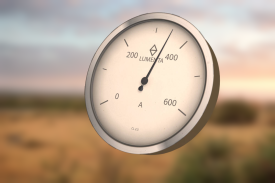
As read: 350,A
